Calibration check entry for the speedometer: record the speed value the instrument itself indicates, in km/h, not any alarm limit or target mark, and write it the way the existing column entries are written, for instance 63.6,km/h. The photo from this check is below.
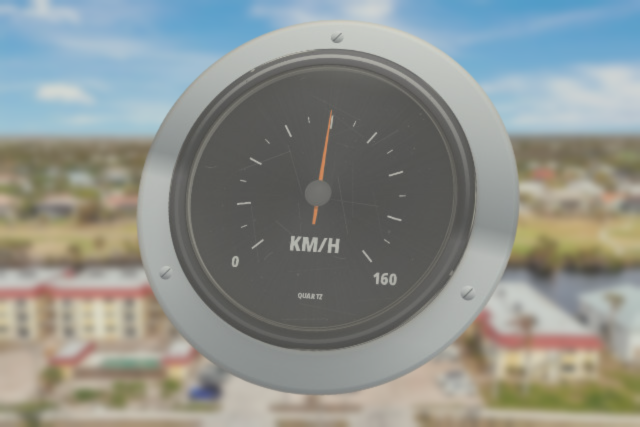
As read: 80,km/h
